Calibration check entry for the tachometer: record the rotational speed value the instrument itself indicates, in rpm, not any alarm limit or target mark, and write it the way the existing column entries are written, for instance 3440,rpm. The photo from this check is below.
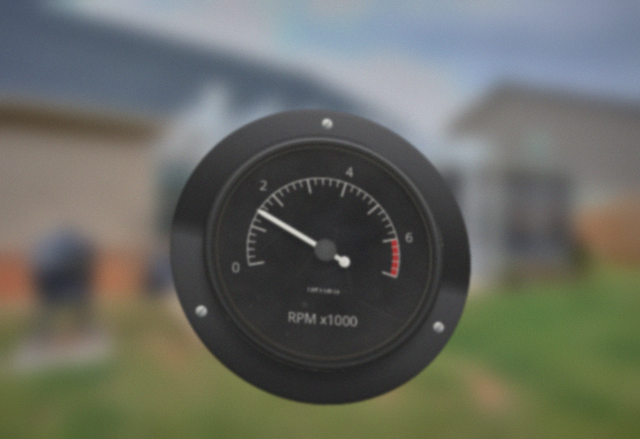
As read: 1400,rpm
